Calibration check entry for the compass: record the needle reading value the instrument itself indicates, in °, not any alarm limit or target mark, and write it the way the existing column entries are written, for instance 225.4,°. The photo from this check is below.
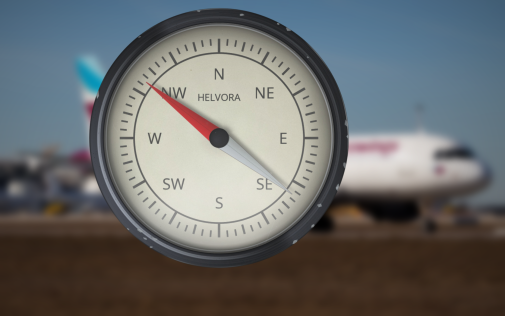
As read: 307.5,°
